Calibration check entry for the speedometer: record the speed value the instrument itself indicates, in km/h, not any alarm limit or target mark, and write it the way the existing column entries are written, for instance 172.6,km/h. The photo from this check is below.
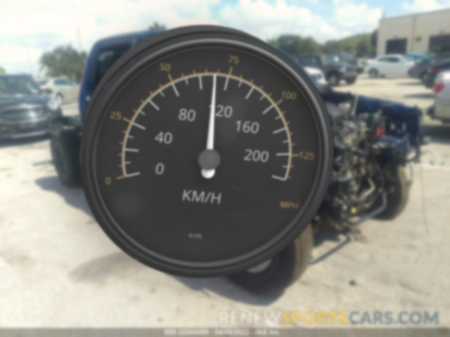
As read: 110,km/h
